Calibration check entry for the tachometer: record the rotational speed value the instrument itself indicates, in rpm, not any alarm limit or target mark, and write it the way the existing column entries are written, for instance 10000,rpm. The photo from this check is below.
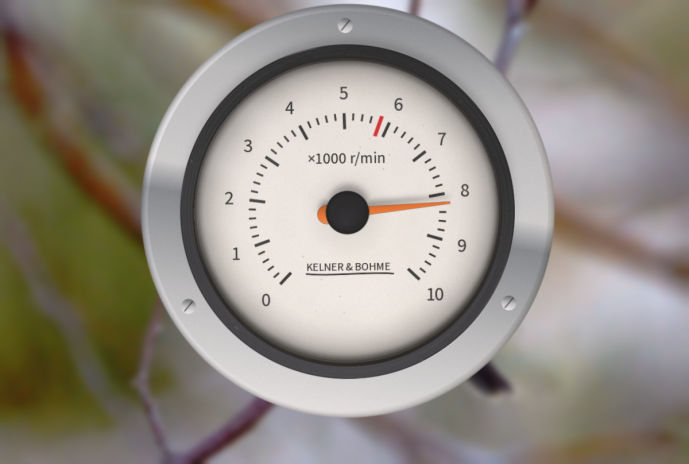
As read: 8200,rpm
